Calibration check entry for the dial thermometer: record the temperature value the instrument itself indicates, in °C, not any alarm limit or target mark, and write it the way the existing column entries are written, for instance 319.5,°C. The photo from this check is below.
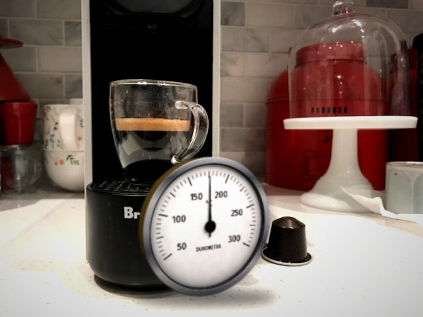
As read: 175,°C
